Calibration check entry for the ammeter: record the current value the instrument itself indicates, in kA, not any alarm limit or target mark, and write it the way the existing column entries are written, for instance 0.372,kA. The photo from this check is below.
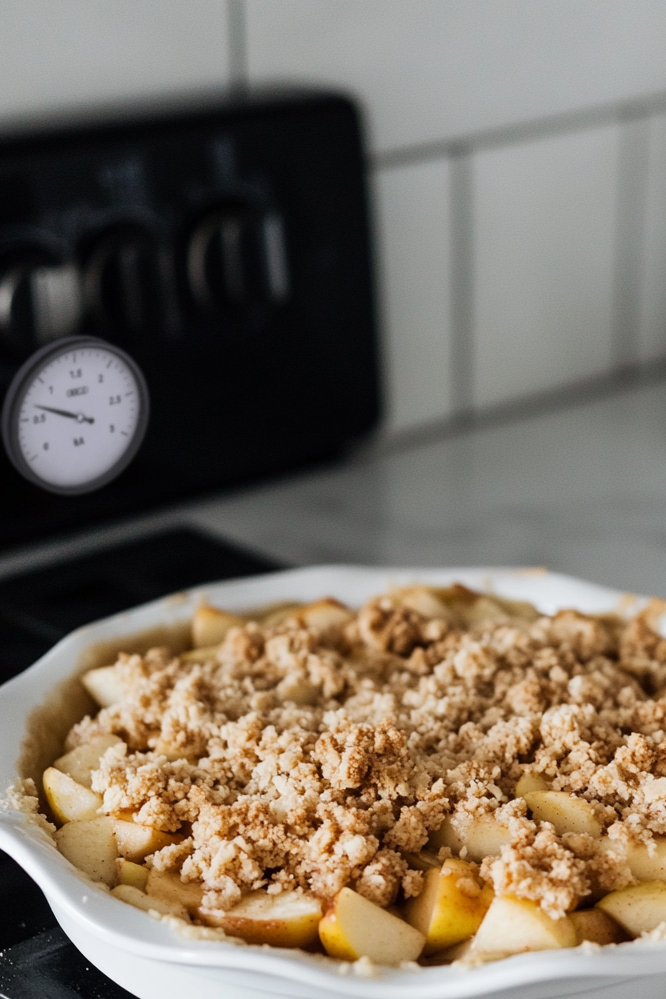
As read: 0.7,kA
